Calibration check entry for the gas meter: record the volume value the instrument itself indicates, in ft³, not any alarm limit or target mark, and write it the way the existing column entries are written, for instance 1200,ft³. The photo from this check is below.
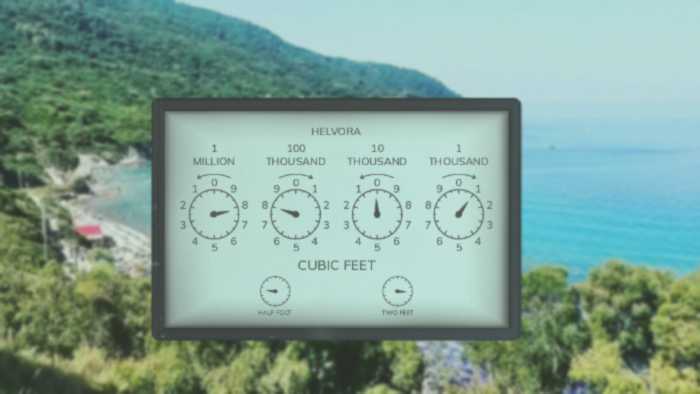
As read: 780100,ft³
